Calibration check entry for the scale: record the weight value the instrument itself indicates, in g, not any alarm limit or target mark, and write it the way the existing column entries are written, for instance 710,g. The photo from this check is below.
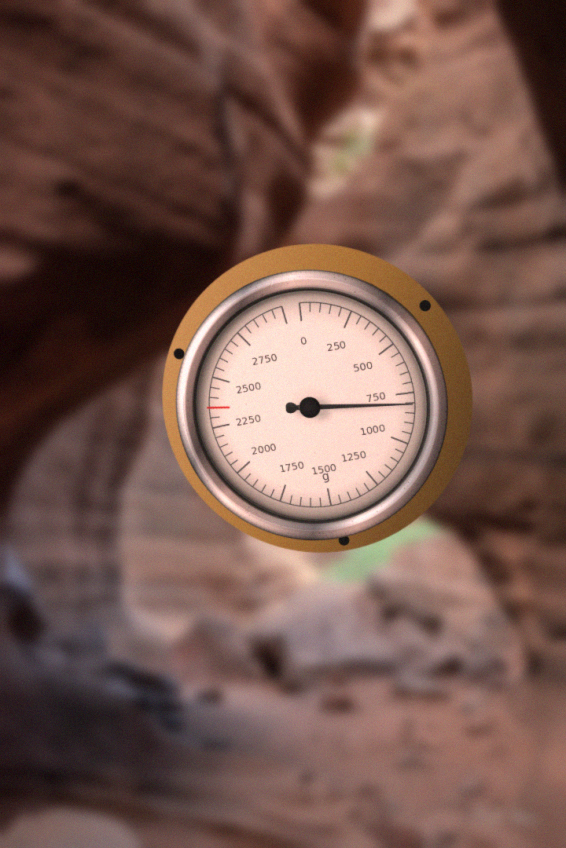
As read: 800,g
